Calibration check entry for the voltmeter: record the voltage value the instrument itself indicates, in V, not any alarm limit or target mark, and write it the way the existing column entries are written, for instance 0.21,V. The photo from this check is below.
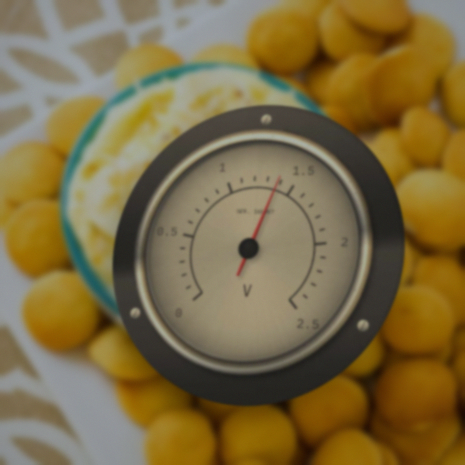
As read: 1.4,V
